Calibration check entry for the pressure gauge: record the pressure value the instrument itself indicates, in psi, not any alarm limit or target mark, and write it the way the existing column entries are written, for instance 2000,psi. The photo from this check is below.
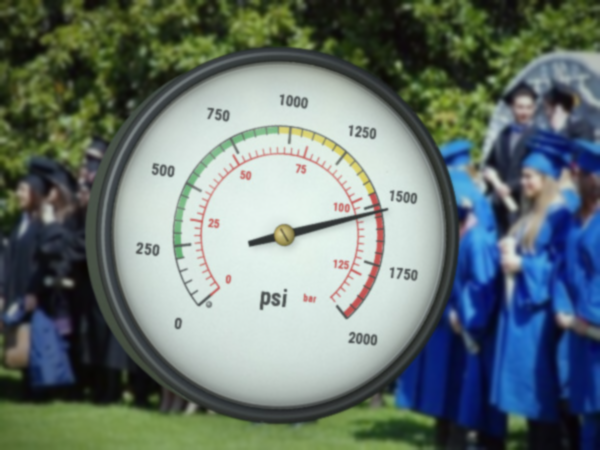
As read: 1525,psi
